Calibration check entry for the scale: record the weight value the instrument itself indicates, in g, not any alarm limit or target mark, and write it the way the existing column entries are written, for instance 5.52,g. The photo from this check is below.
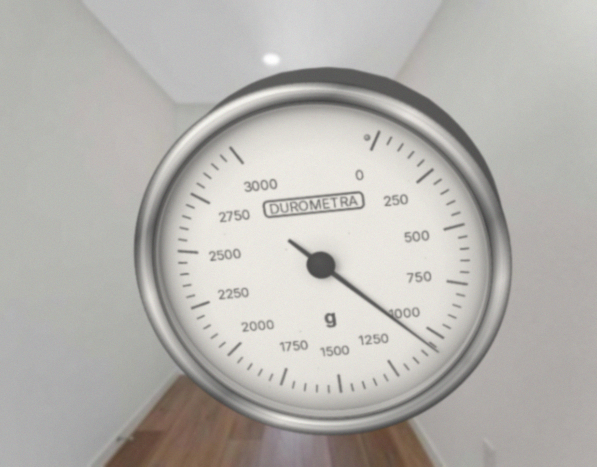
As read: 1050,g
